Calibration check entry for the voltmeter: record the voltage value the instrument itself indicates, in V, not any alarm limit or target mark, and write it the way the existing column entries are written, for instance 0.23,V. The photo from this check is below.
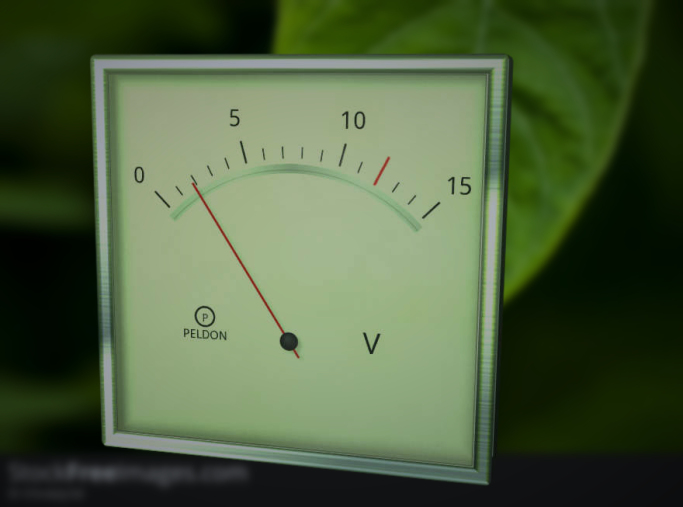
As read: 2,V
